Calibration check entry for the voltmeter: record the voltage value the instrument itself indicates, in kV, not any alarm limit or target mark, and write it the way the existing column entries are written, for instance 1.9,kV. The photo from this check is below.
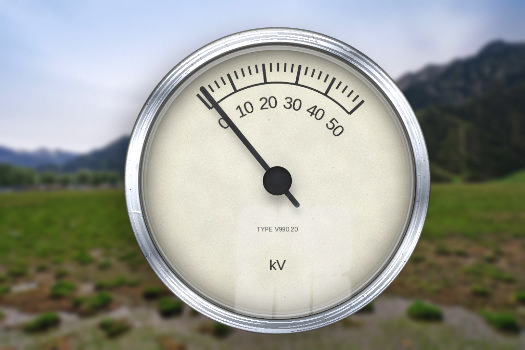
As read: 2,kV
